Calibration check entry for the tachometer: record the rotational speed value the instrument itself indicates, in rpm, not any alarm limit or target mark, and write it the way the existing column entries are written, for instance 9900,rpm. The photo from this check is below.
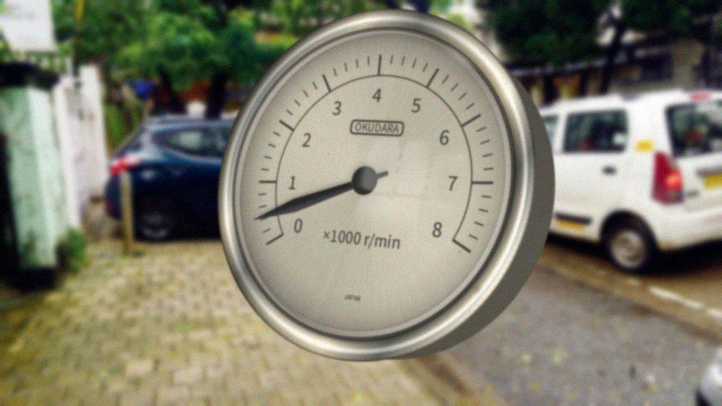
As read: 400,rpm
